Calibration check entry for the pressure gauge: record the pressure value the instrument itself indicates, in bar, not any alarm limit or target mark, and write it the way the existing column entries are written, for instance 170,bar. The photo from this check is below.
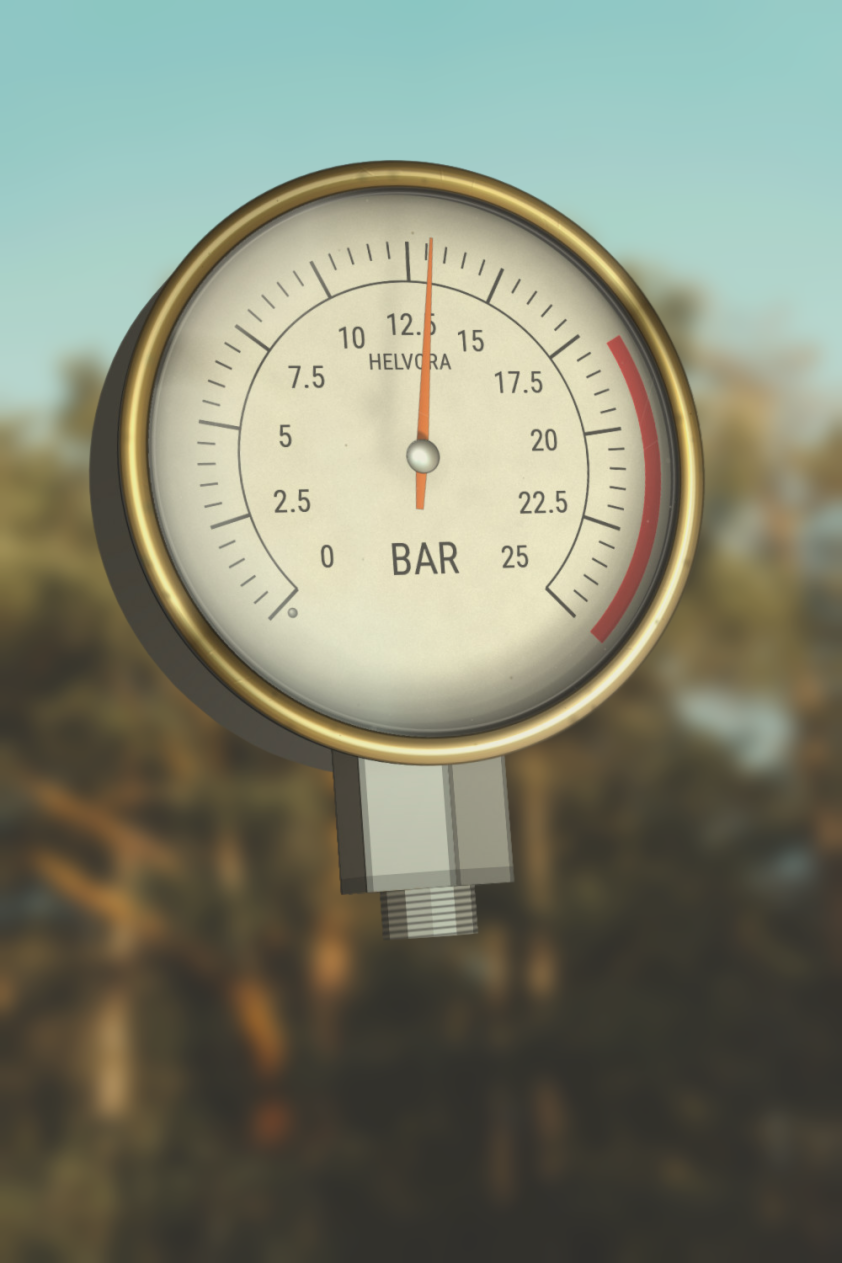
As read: 13,bar
